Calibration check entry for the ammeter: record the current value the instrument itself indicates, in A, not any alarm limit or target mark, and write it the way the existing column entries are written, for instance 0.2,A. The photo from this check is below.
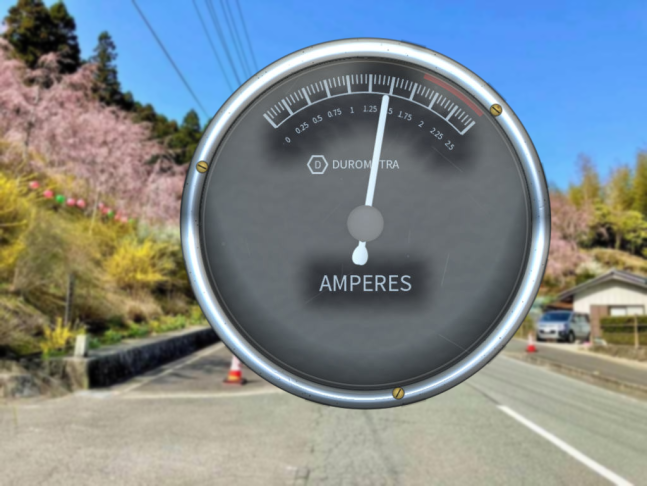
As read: 1.45,A
